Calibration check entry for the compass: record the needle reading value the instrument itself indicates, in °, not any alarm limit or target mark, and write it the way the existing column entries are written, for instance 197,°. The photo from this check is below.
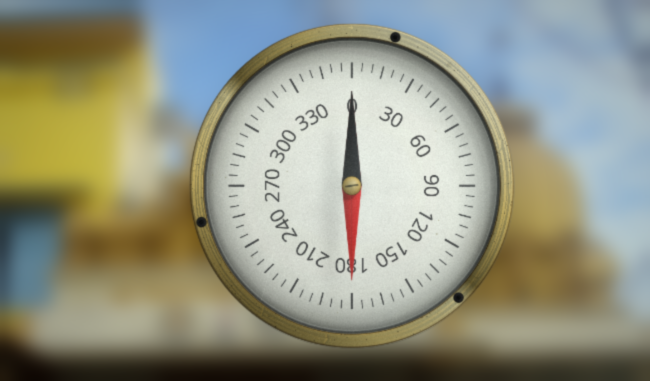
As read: 180,°
